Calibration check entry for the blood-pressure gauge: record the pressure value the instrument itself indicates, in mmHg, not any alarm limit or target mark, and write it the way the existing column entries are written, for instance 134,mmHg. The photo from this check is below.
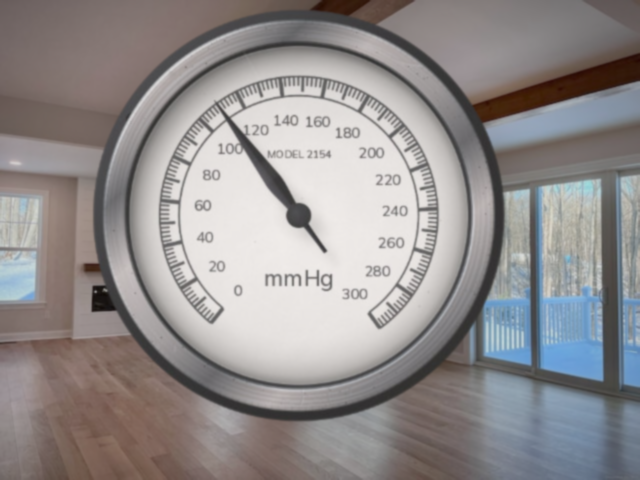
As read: 110,mmHg
